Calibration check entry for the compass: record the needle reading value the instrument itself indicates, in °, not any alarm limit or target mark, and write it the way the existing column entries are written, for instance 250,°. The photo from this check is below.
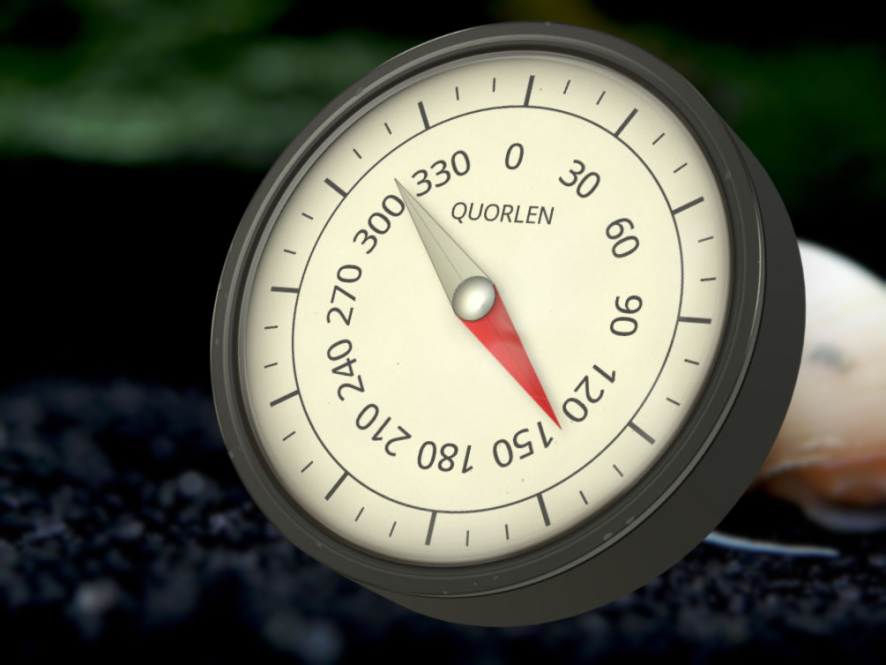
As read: 135,°
